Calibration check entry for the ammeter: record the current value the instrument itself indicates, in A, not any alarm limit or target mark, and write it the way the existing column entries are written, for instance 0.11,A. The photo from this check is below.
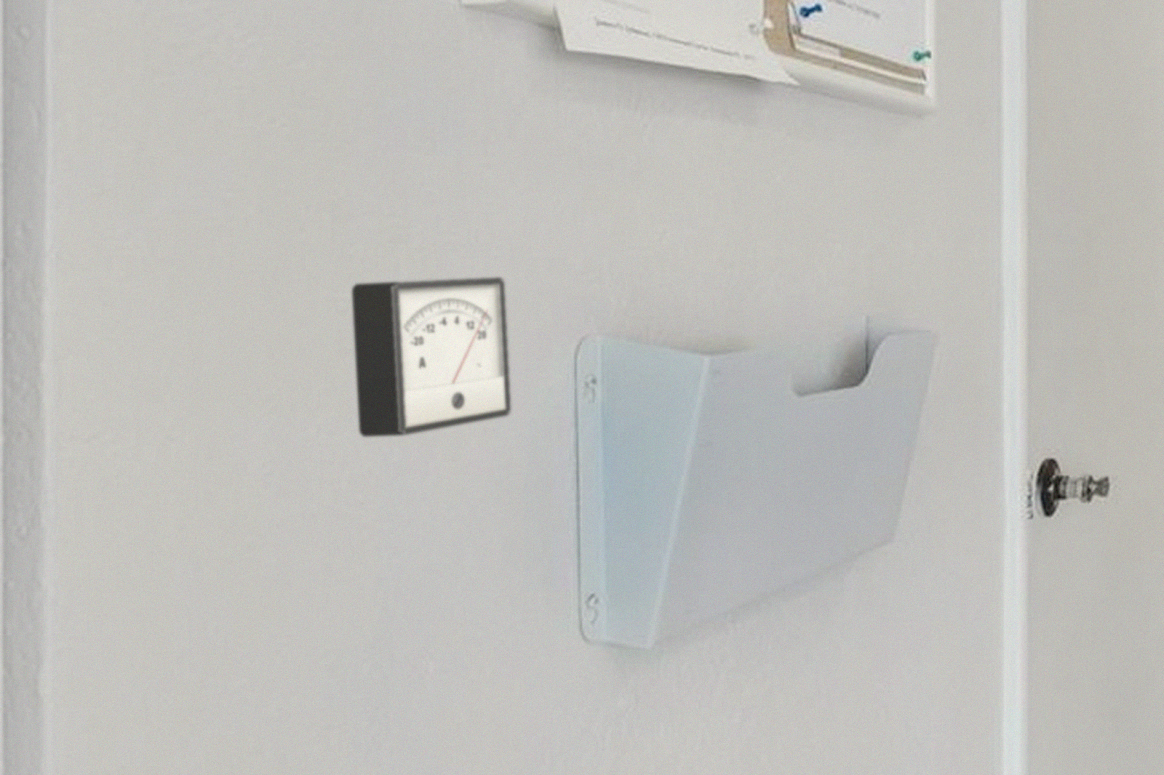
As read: 16,A
